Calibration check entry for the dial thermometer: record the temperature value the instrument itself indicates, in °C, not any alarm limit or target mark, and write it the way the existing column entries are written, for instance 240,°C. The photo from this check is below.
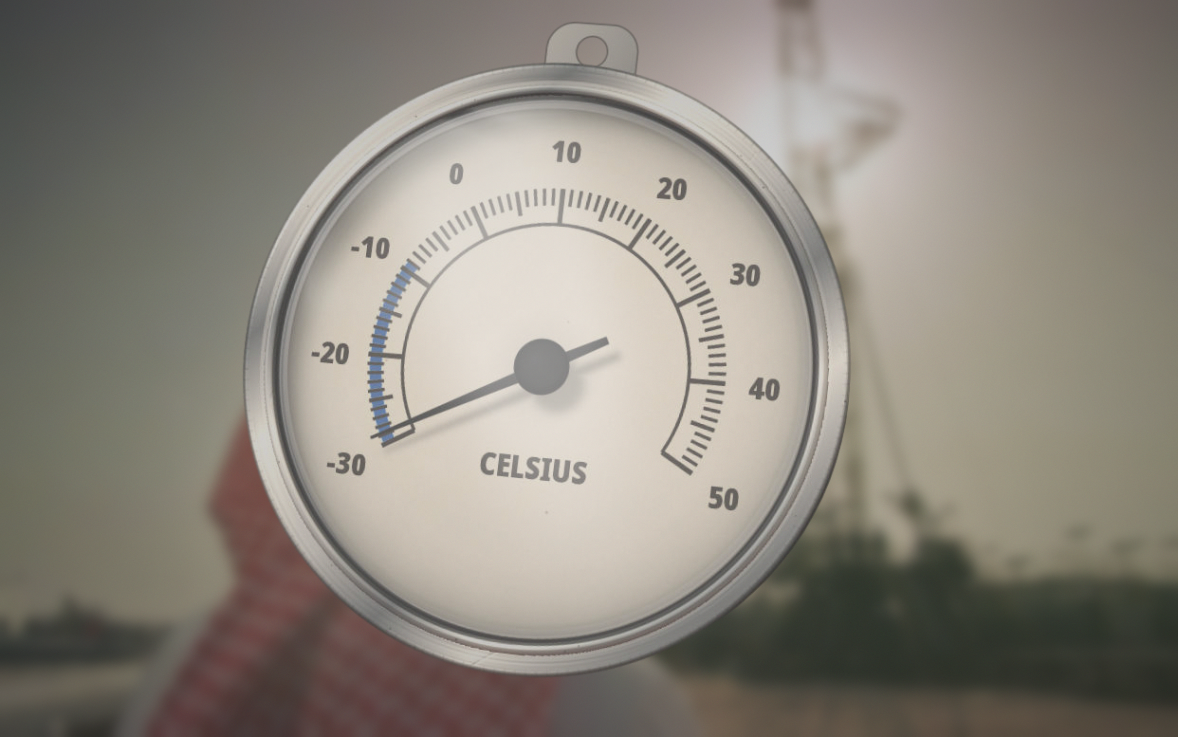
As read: -29,°C
